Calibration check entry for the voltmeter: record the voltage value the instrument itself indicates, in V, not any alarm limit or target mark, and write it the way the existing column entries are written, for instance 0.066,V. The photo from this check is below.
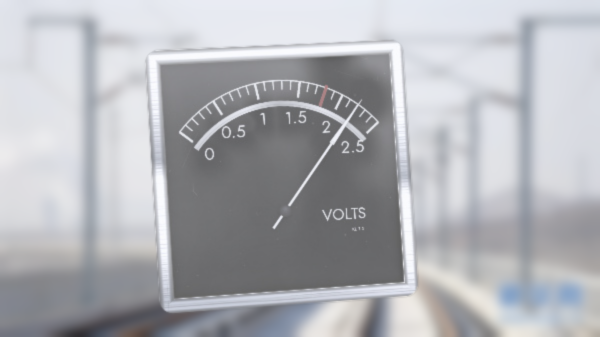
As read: 2.2,V
